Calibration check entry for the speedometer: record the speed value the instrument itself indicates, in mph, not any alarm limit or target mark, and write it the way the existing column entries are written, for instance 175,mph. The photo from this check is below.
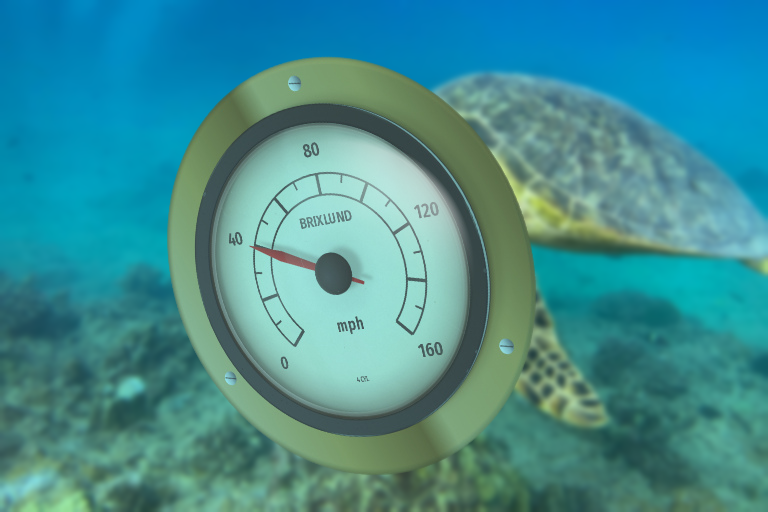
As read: 40,mph
